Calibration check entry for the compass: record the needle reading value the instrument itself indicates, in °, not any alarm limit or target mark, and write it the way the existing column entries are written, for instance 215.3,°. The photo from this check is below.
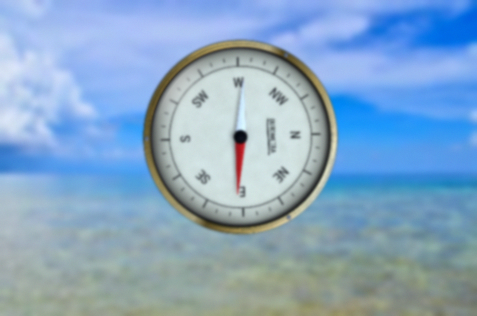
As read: 95,°
